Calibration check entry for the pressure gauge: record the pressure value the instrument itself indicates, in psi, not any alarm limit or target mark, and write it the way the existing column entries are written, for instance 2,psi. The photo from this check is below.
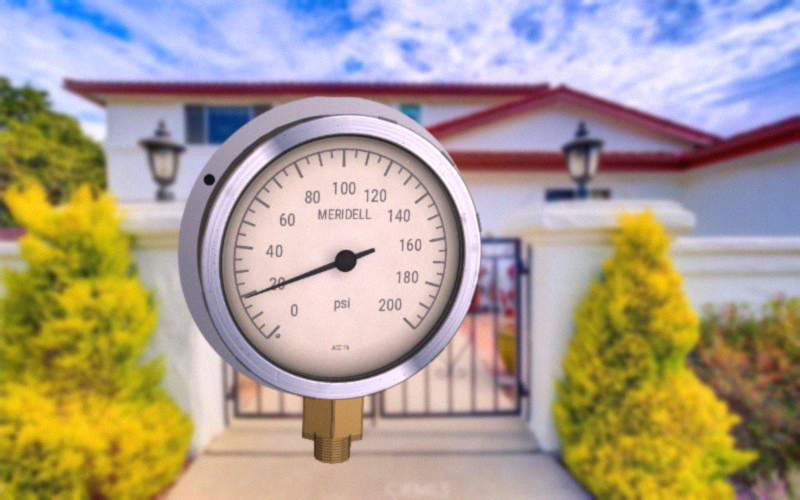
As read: 20,psi
